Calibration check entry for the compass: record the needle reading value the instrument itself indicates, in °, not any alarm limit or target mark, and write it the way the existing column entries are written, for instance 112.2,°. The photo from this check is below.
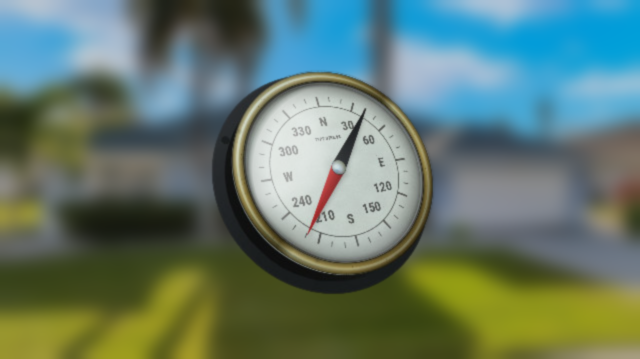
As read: 220,°
